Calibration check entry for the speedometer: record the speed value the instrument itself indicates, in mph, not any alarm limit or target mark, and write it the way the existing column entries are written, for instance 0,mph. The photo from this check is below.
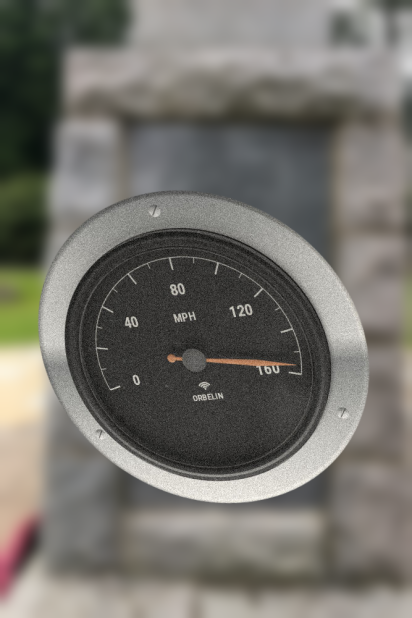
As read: 155,mph
